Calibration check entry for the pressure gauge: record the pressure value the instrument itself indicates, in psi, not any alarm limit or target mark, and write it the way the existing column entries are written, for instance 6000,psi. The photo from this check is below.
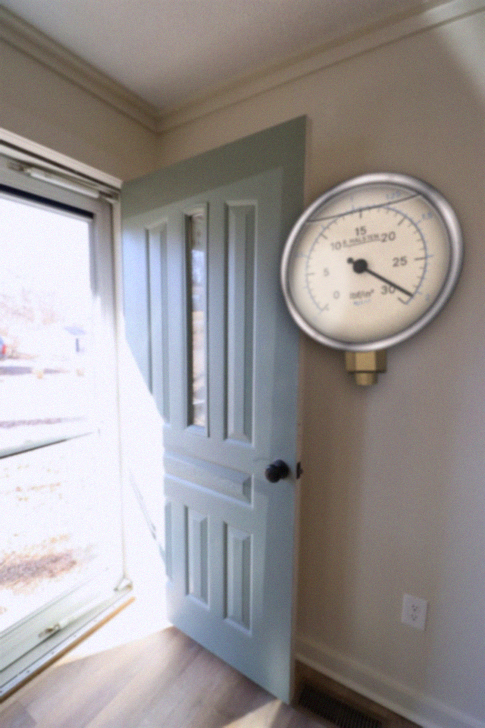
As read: 29,psi
